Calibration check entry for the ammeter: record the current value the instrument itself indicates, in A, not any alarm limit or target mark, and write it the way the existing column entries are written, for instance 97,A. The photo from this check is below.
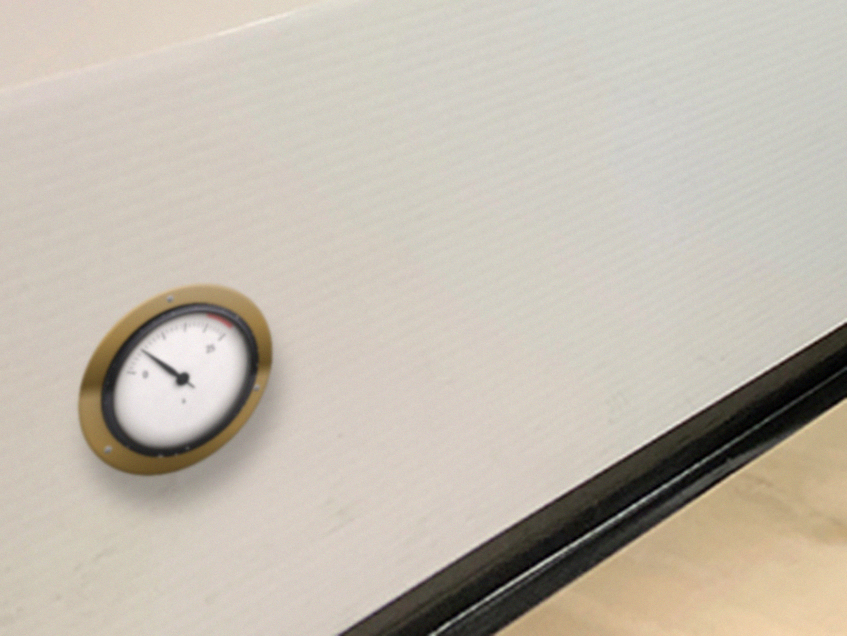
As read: 5,A
